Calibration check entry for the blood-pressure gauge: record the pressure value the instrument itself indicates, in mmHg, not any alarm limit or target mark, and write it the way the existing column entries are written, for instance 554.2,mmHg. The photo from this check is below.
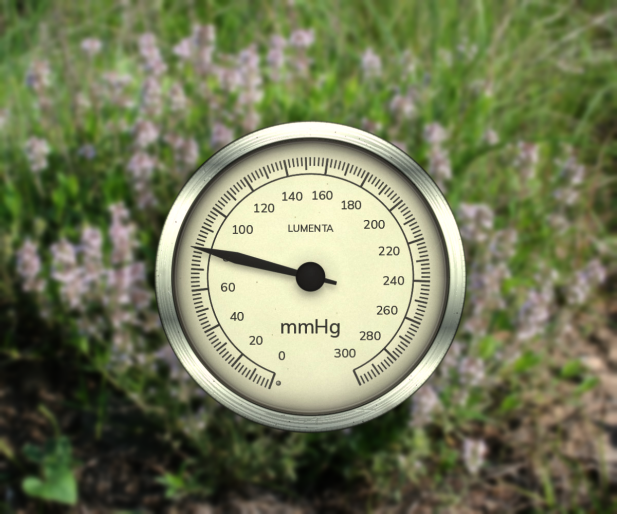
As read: 80,mmHg
